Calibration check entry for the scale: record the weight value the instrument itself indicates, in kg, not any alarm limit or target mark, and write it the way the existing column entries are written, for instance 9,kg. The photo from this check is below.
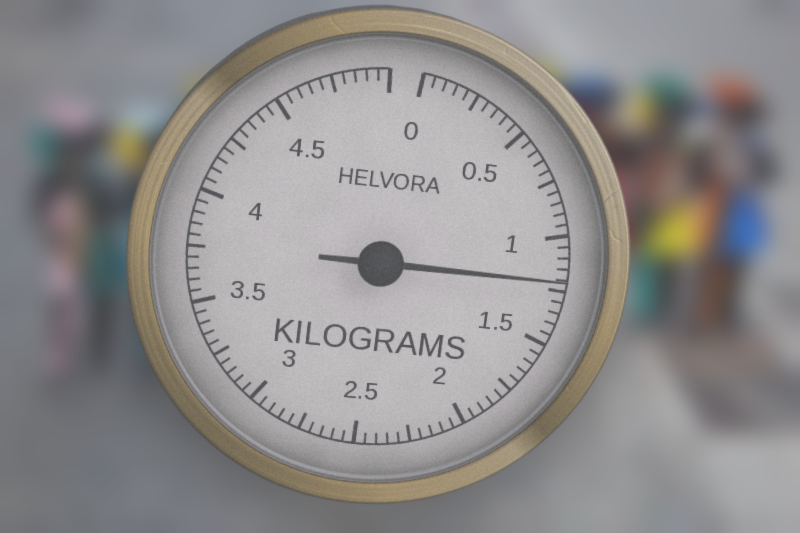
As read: 1.2,kg
